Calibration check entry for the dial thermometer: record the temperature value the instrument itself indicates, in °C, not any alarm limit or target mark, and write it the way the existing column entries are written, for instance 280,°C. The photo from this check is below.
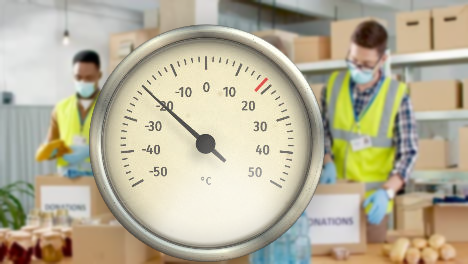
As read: -20,°C
